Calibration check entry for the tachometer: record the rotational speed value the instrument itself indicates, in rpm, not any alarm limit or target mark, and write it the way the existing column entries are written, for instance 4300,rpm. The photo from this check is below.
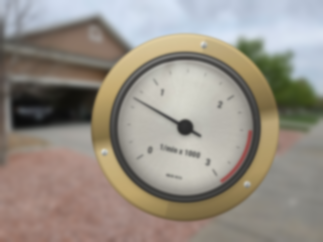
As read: 700,rpm
